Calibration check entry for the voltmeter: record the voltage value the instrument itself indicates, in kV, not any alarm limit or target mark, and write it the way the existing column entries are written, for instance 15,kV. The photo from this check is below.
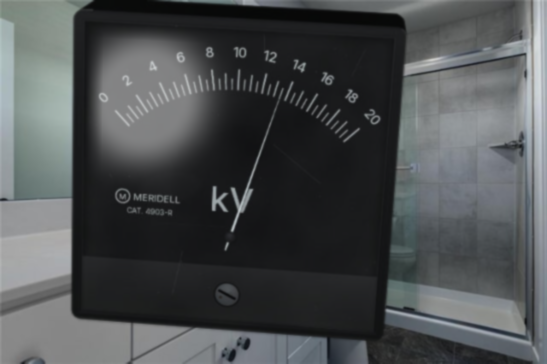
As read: 13.5,kV
